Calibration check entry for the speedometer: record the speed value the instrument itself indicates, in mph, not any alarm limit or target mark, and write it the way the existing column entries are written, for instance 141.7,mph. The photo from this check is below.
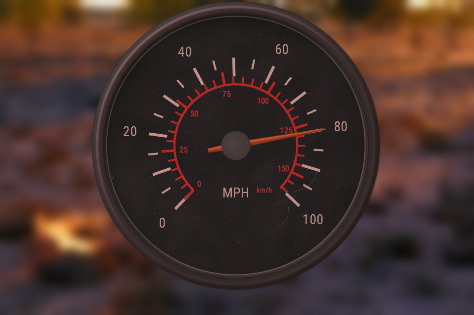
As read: 80,mph
